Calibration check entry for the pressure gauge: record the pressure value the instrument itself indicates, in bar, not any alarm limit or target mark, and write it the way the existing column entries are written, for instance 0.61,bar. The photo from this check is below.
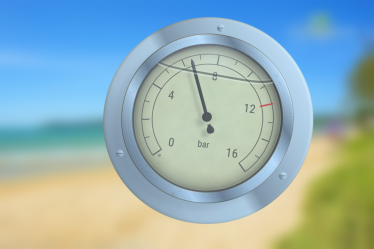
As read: 6.5,bar
